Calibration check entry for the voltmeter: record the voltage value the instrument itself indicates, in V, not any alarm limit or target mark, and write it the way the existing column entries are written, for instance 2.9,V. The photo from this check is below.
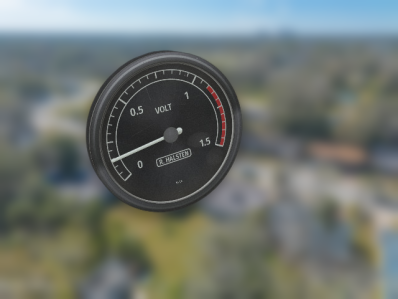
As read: 0.15,V
